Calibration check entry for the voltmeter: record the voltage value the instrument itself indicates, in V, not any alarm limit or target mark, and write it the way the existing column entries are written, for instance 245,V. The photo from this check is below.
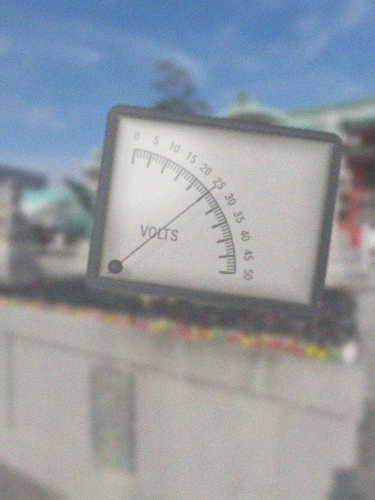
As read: 25,V
